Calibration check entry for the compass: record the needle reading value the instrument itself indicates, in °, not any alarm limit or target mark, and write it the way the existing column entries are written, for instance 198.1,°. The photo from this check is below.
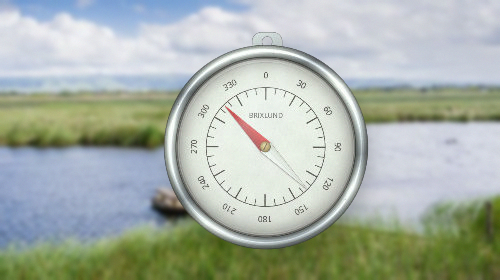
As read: 315,°
